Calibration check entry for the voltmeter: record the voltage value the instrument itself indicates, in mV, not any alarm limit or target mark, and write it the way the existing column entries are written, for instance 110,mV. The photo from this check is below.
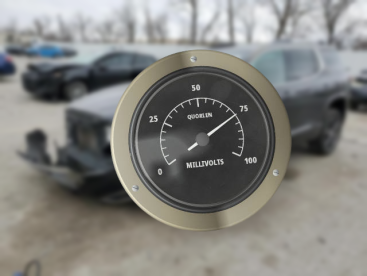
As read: 75,mV
